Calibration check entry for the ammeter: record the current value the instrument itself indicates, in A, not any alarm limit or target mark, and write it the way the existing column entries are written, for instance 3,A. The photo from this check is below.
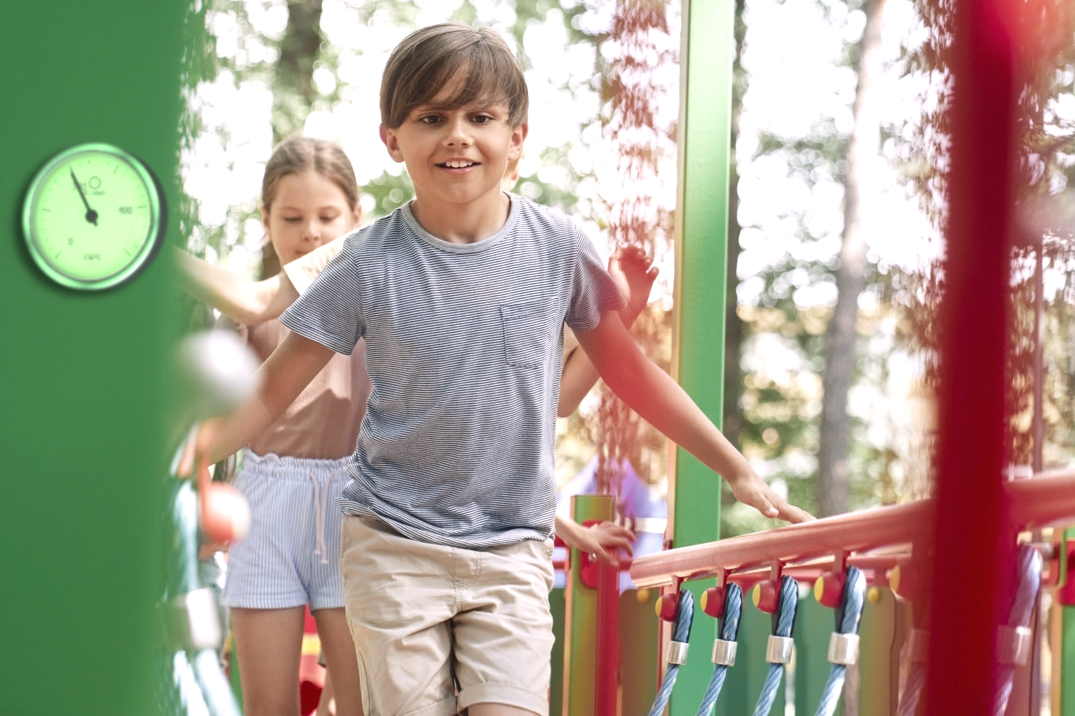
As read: 200,A
